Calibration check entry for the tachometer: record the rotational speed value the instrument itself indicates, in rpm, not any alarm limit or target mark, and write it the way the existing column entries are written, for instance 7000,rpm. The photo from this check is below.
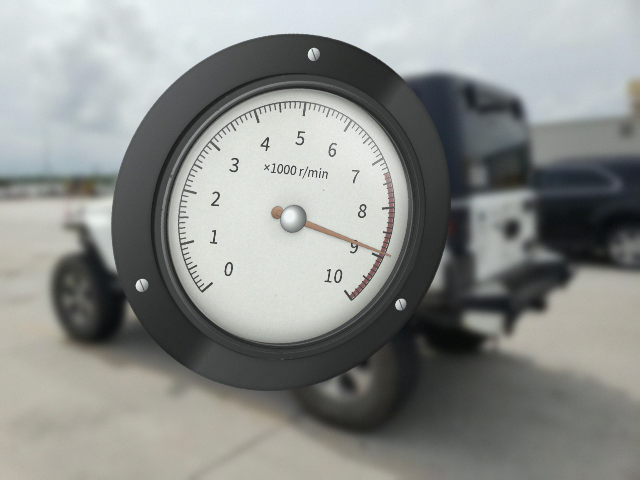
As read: 8900,rpm
